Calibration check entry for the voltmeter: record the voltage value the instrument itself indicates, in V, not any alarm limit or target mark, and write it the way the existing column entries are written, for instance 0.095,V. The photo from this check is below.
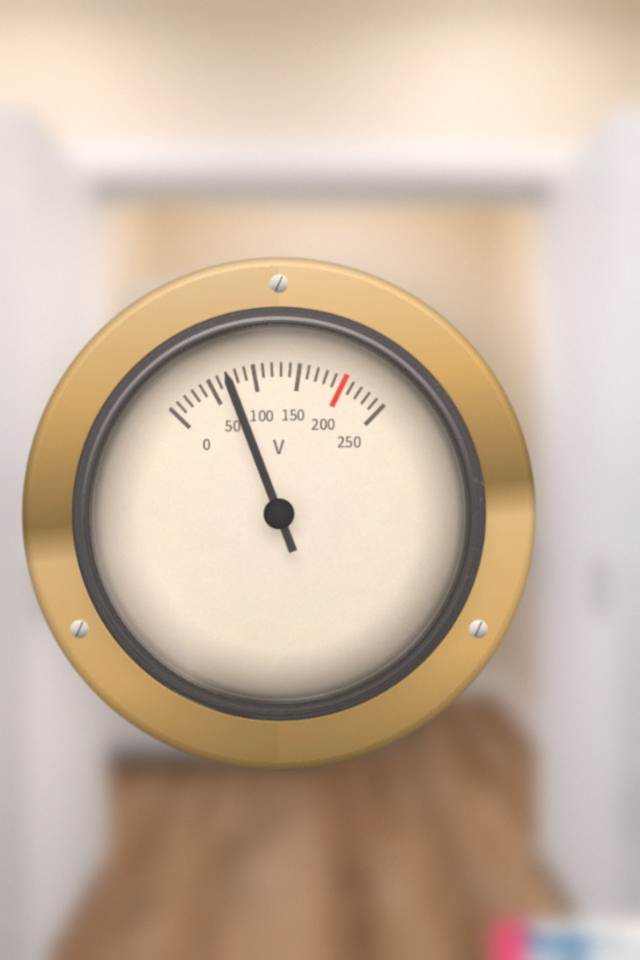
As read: 70,V
